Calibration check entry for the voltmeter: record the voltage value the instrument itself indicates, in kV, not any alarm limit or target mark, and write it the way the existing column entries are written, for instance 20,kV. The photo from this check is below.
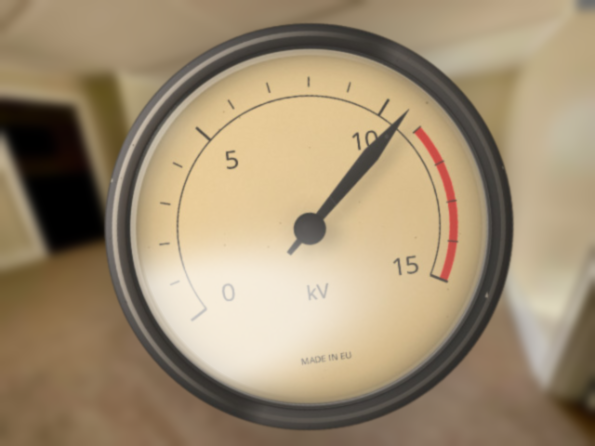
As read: 10.5,kV
